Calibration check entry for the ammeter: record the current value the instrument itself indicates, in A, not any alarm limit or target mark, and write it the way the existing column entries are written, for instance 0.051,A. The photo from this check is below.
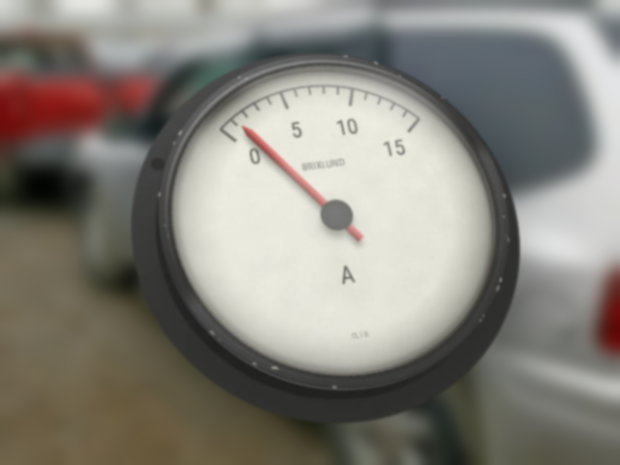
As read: 1,A
